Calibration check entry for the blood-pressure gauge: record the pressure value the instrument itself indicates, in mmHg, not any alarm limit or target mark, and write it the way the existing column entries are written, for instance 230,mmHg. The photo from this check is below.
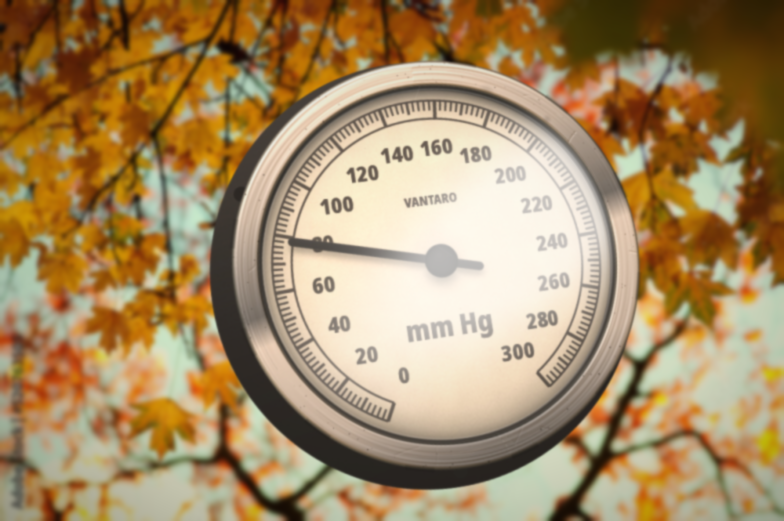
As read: 78,mmHg
